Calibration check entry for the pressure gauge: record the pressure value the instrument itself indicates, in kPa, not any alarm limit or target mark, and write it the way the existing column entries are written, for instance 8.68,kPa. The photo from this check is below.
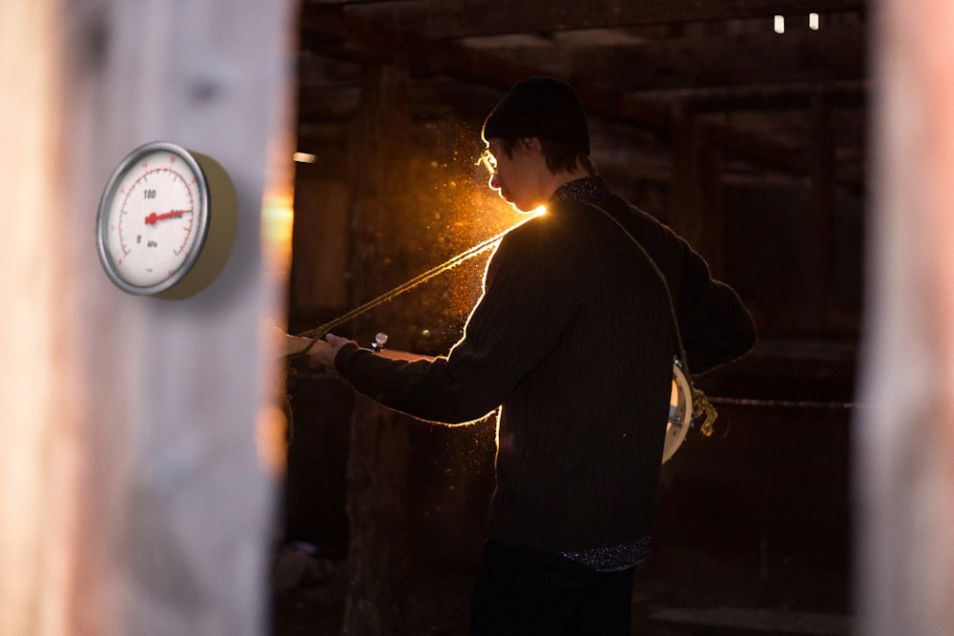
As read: 200,kPa
